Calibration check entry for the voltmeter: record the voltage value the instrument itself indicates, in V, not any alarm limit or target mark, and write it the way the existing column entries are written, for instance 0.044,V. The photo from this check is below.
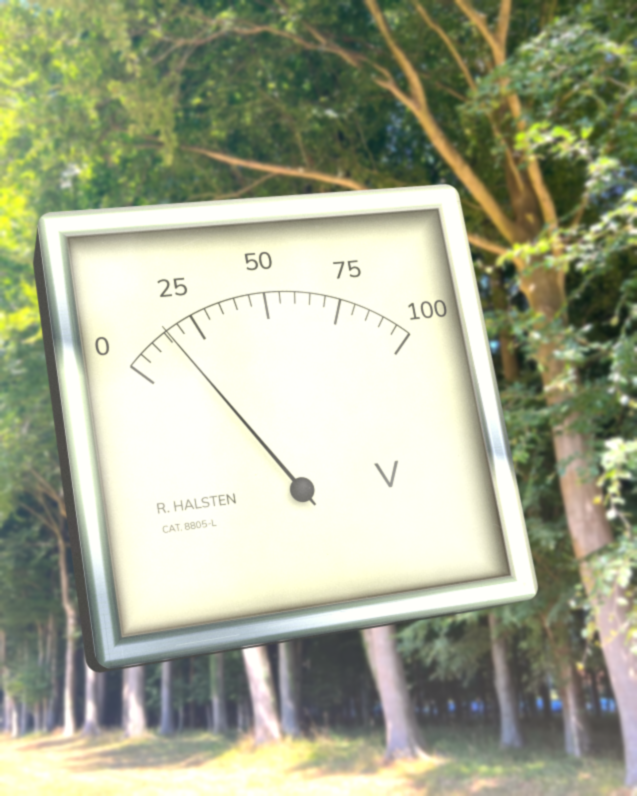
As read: 15,V
